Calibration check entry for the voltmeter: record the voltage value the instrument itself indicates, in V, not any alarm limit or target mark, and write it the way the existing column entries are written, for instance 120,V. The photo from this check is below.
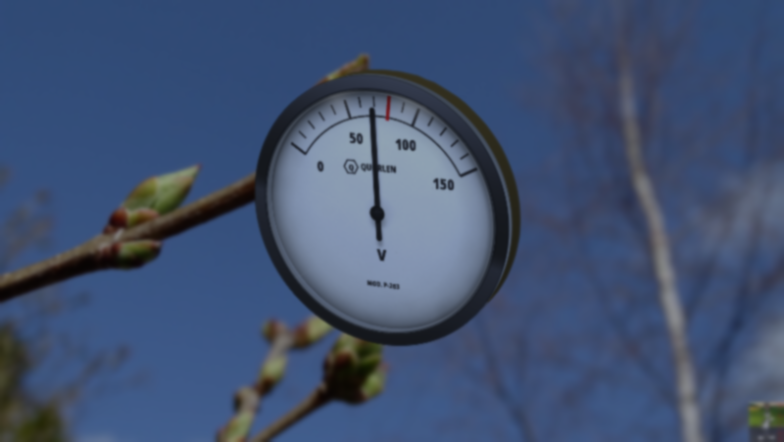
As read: 70,V
